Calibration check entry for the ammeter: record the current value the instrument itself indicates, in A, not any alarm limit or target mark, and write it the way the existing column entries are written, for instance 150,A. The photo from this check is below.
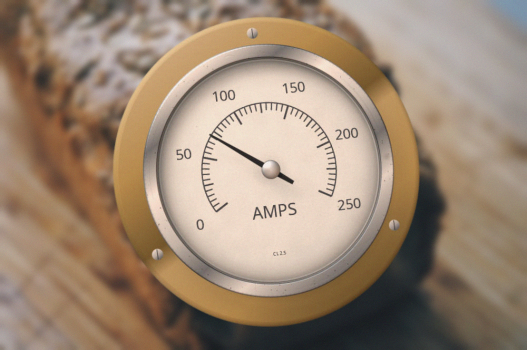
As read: 70,A
